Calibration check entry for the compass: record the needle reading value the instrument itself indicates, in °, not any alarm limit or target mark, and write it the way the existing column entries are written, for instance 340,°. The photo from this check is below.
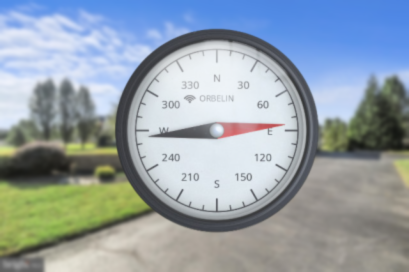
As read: 85,°
